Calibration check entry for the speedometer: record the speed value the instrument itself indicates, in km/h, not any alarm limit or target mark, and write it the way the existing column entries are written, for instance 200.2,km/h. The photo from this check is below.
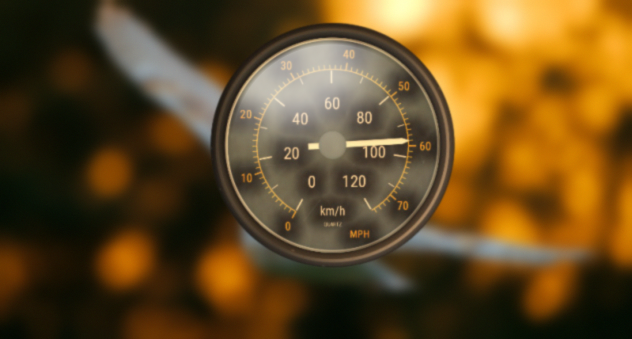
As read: 95,km/h
